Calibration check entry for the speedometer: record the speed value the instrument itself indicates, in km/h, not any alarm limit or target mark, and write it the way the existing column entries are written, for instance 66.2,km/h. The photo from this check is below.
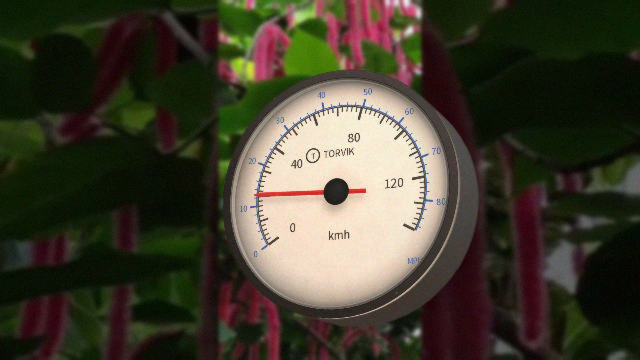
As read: 20,km/h
